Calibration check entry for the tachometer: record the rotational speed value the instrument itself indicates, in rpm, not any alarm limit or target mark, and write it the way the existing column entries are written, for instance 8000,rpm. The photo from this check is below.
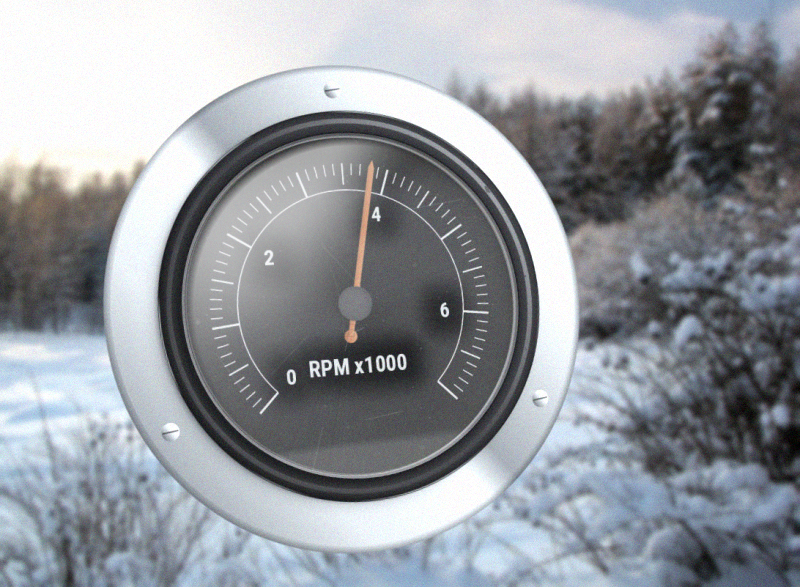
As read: 3800,rpm
